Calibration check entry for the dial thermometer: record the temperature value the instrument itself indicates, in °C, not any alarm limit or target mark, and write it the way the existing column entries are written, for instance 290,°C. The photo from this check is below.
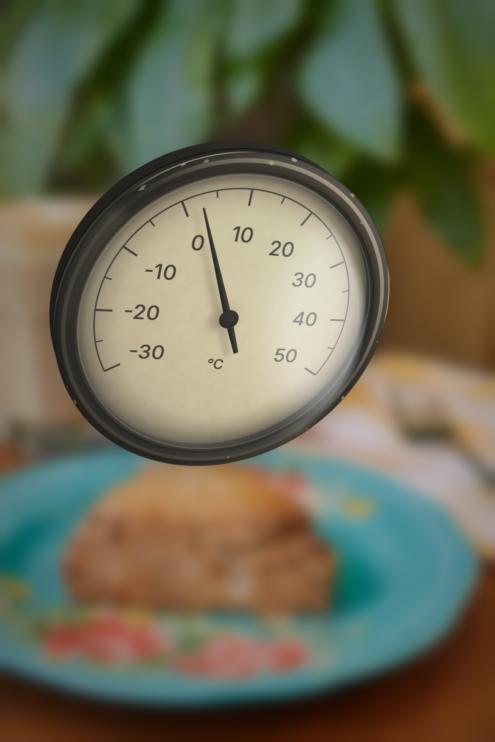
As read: 2.5,°C
